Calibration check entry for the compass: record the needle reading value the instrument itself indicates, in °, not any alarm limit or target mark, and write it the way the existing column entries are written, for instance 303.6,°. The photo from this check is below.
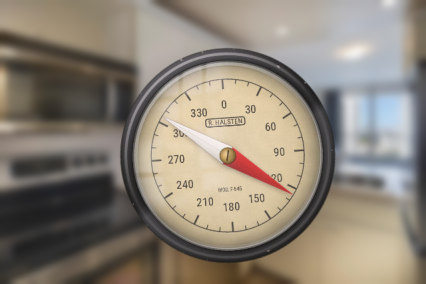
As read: 125,°
